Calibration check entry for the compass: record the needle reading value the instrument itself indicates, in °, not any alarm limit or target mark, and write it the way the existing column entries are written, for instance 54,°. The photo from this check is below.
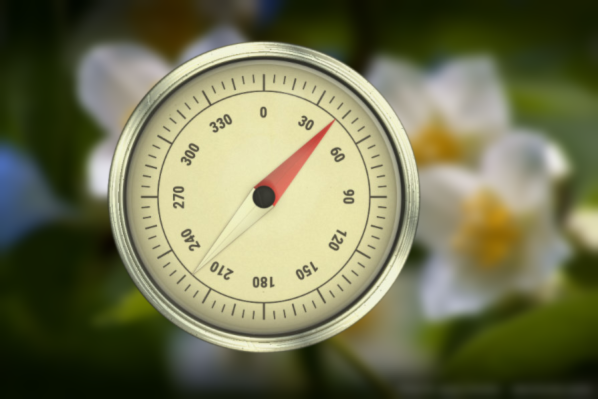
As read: 42.5,°
